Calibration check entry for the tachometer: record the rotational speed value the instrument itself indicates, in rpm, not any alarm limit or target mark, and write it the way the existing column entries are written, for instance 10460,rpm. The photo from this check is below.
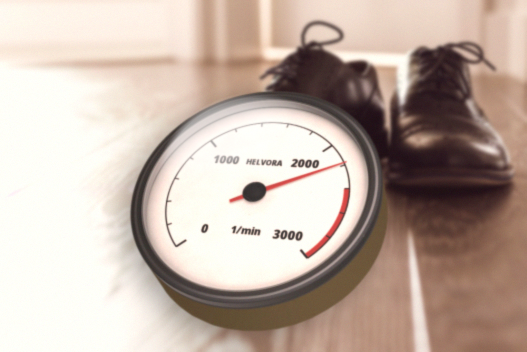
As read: 2200,rpm
